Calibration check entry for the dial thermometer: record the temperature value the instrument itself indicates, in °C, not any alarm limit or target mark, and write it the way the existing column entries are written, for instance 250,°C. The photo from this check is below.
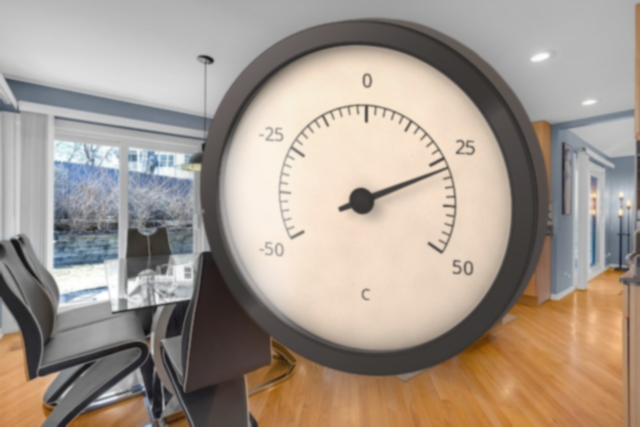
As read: 27.5,°C
